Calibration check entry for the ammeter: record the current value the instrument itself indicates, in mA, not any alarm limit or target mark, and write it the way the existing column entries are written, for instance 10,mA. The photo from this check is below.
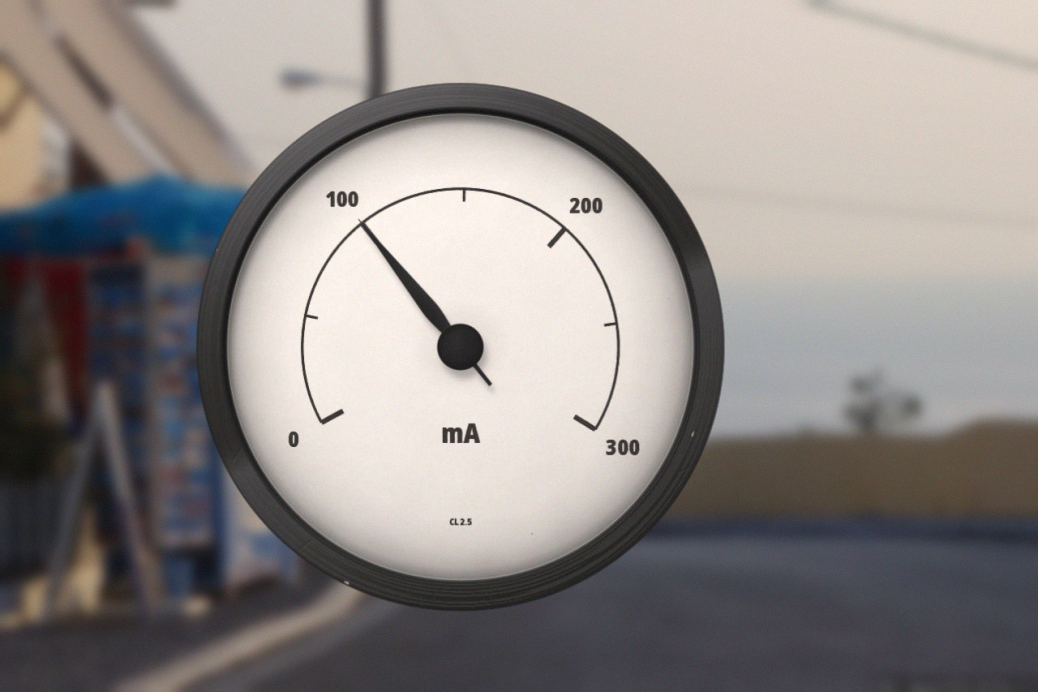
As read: 100,mA
